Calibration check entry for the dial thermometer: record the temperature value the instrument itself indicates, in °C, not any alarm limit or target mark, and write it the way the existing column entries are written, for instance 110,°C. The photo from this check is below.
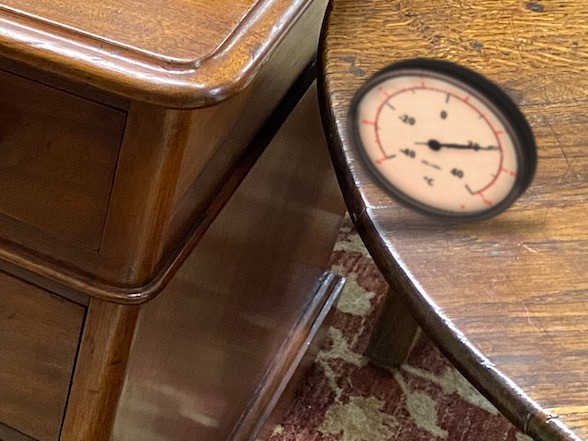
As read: 20,°C
